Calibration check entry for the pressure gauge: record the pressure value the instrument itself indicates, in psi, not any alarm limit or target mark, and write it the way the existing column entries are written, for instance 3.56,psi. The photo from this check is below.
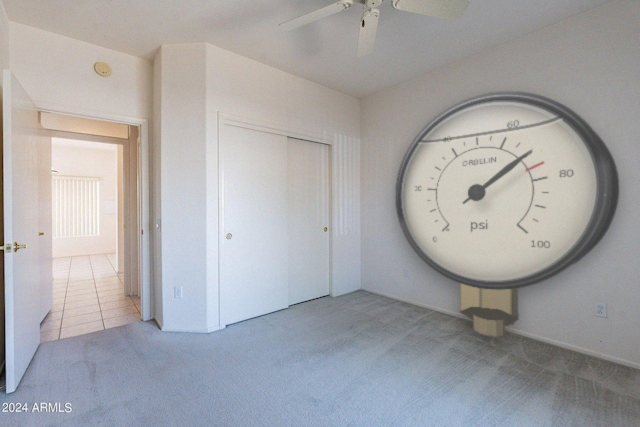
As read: 70,psi
